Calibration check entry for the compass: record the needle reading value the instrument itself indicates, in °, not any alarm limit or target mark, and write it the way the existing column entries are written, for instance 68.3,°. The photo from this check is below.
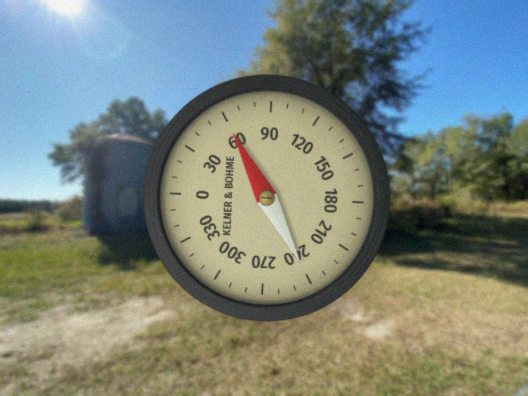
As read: 60,°
